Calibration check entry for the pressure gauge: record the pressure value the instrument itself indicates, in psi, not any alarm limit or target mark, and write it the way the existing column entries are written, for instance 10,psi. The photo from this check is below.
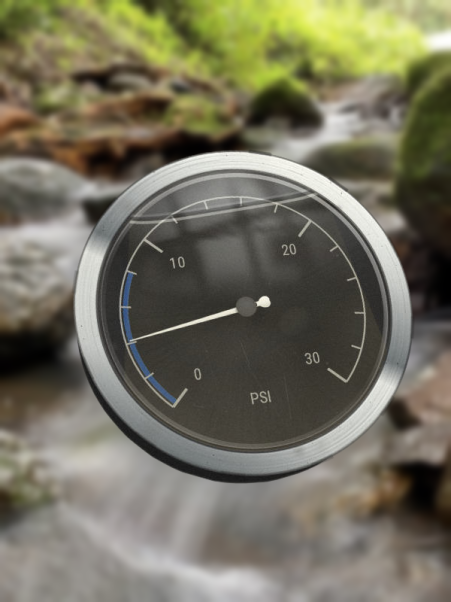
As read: 4,psi
